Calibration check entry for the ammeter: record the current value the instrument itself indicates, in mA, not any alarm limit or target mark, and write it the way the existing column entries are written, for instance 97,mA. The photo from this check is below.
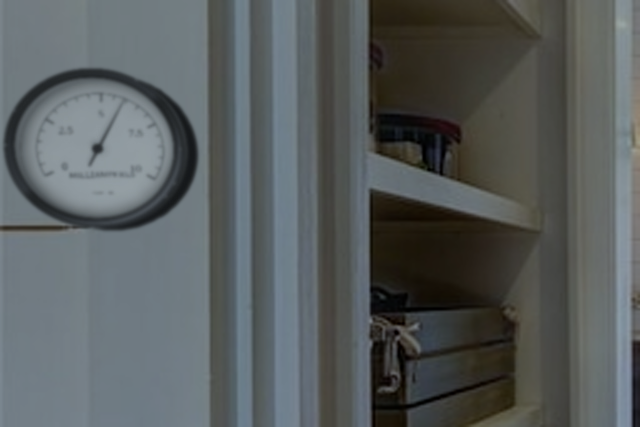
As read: 6,mA
